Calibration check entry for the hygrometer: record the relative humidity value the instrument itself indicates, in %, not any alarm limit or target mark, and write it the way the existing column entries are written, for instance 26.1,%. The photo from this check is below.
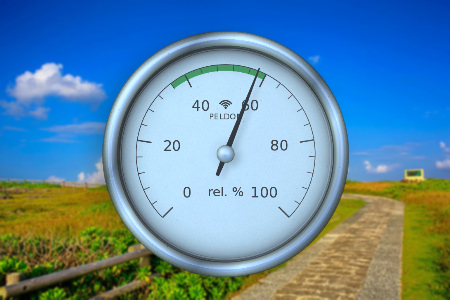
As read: 58,%
